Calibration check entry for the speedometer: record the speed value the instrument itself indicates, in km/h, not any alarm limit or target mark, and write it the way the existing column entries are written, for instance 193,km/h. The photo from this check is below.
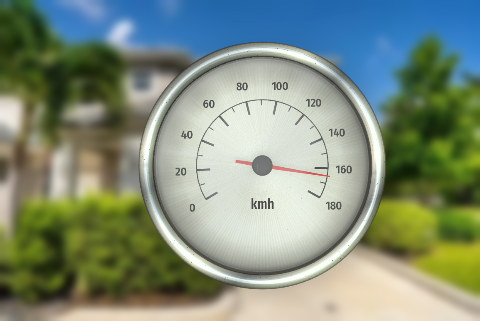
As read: 165,km/h
